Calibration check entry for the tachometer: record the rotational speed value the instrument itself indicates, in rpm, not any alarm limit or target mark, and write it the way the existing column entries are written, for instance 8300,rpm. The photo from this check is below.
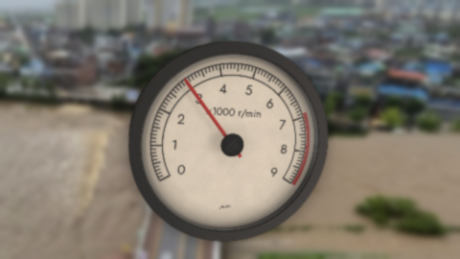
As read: 3000,rpm
